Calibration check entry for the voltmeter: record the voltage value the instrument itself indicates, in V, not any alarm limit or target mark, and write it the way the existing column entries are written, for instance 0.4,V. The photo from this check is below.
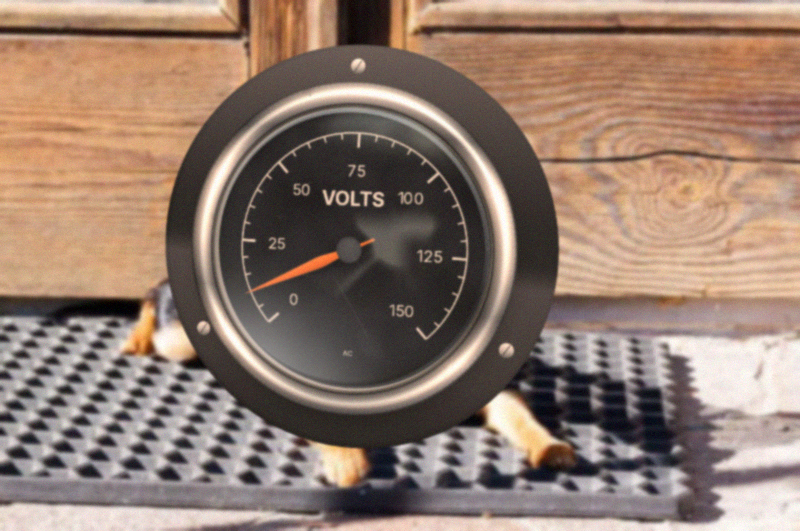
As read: 10,V
